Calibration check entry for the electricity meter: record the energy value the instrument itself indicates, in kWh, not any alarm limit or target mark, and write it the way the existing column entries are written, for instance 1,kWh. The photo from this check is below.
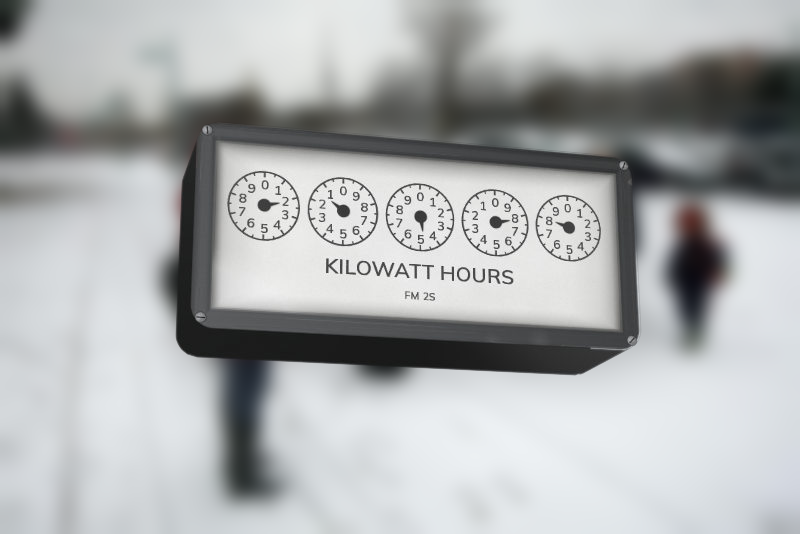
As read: 21478,kWh
